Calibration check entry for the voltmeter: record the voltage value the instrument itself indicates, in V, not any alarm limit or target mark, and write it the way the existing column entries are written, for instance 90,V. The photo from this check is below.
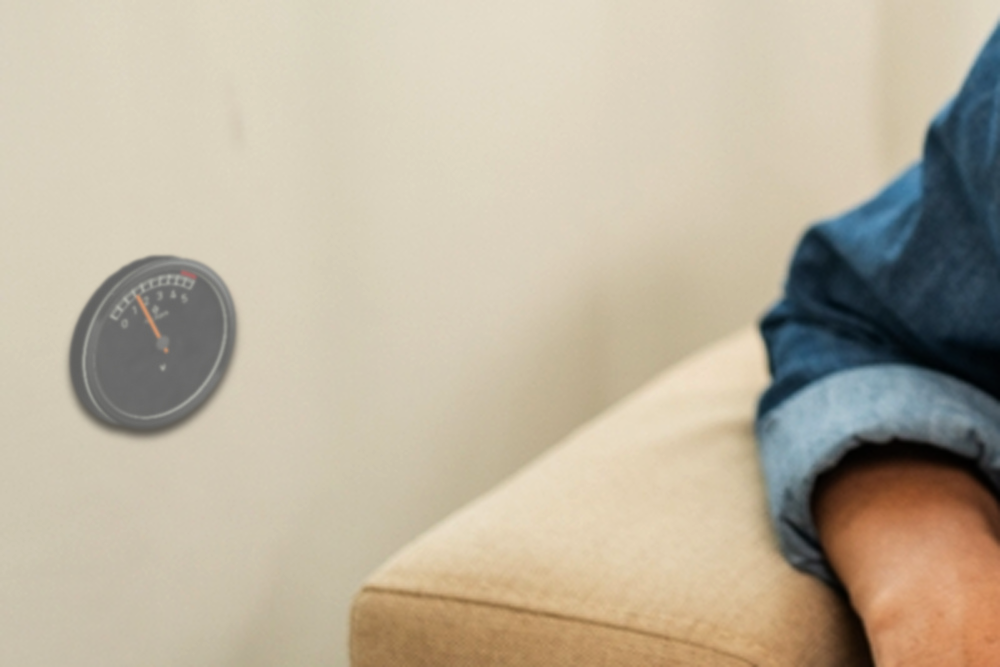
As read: 1.5,V
